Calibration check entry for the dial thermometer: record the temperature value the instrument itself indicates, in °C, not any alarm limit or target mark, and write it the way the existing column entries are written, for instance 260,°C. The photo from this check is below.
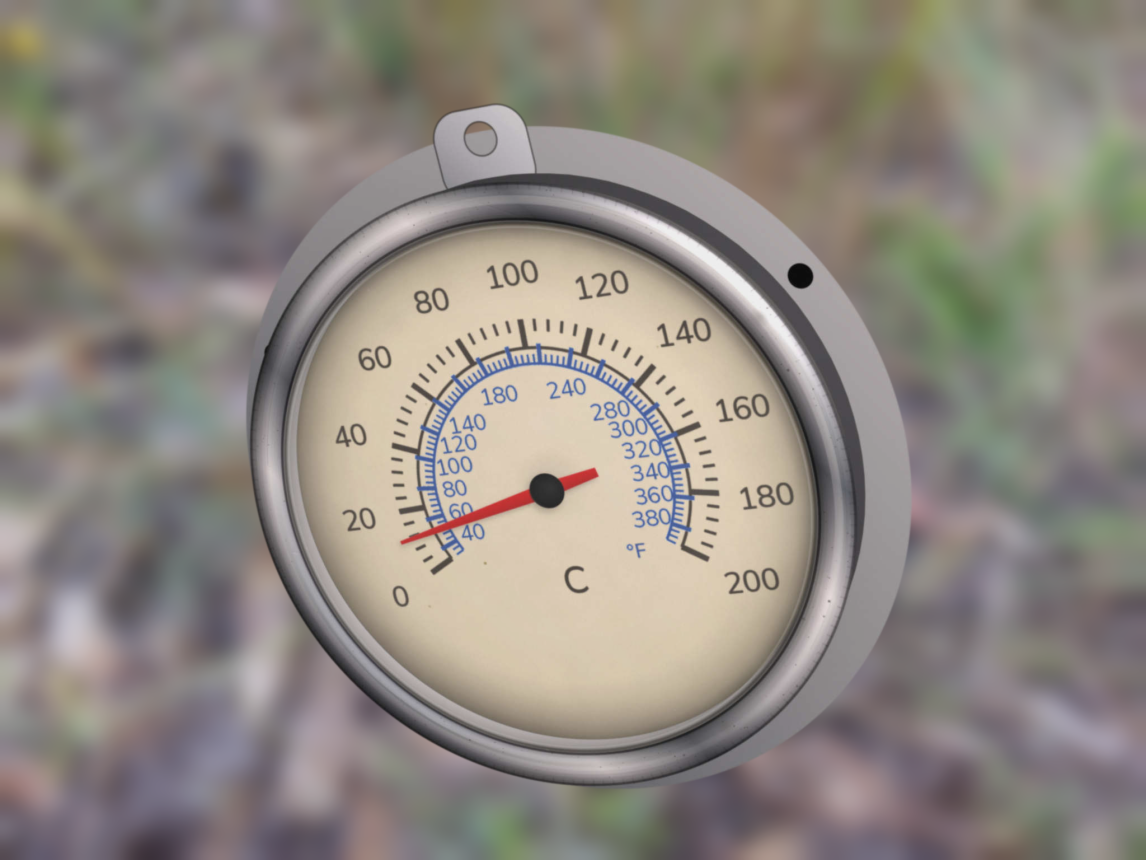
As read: 12,°C
